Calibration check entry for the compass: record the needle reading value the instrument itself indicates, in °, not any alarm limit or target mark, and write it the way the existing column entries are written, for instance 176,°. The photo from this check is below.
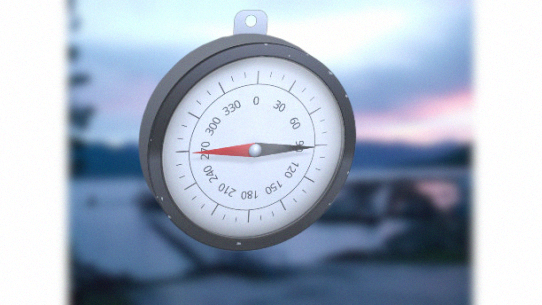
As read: 270,°
